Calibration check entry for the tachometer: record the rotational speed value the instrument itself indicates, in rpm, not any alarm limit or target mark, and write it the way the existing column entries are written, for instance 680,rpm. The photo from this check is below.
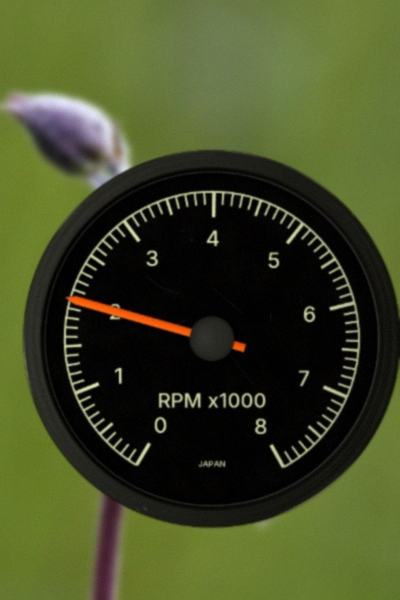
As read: 2000,rpm
